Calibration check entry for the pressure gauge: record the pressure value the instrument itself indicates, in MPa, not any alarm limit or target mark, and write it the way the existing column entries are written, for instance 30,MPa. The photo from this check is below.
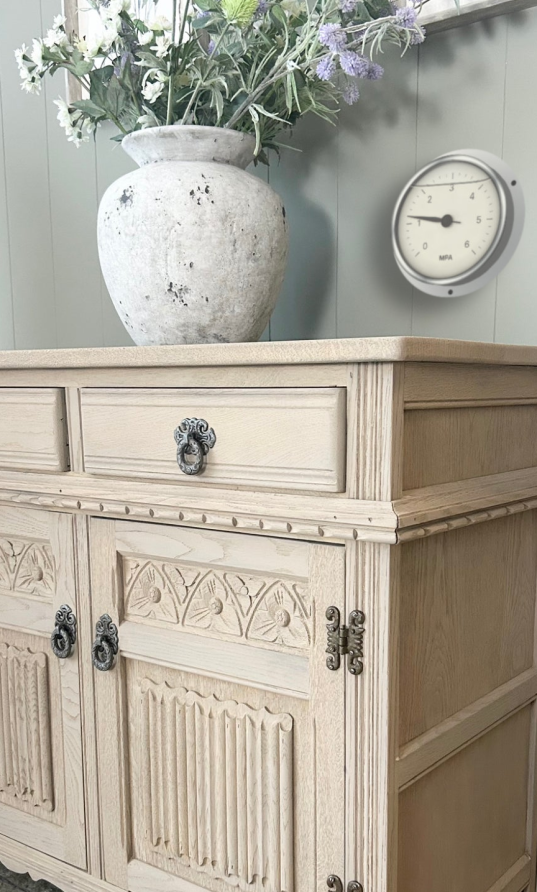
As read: 1.2,MPa
